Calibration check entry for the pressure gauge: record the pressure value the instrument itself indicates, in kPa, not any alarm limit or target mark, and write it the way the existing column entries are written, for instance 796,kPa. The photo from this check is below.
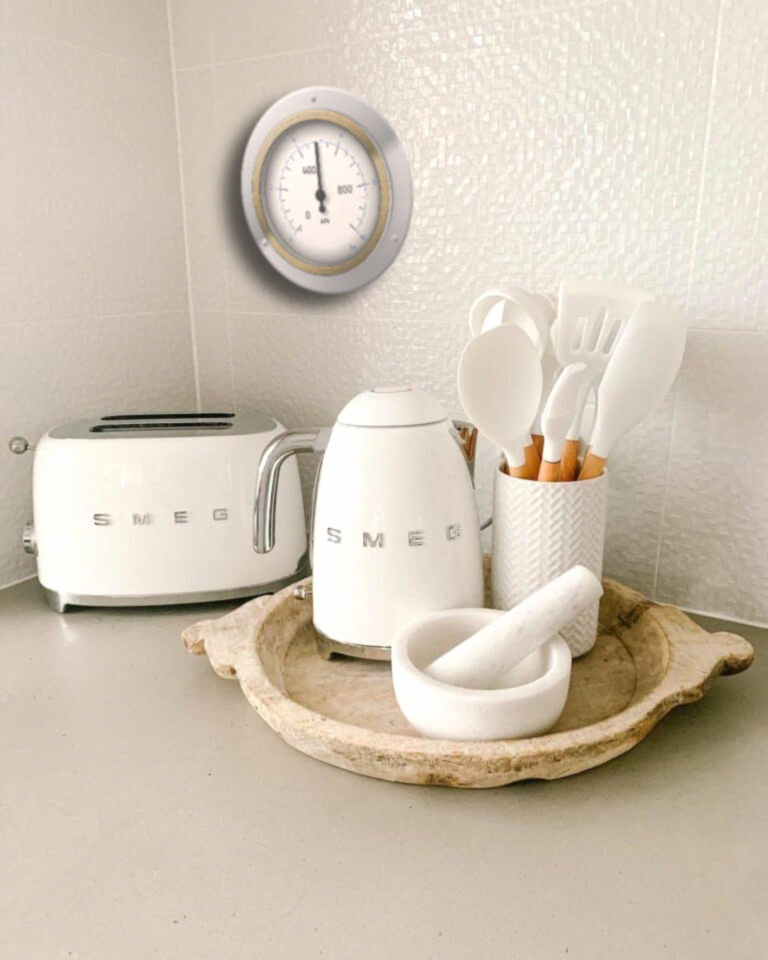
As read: 500,kPa
